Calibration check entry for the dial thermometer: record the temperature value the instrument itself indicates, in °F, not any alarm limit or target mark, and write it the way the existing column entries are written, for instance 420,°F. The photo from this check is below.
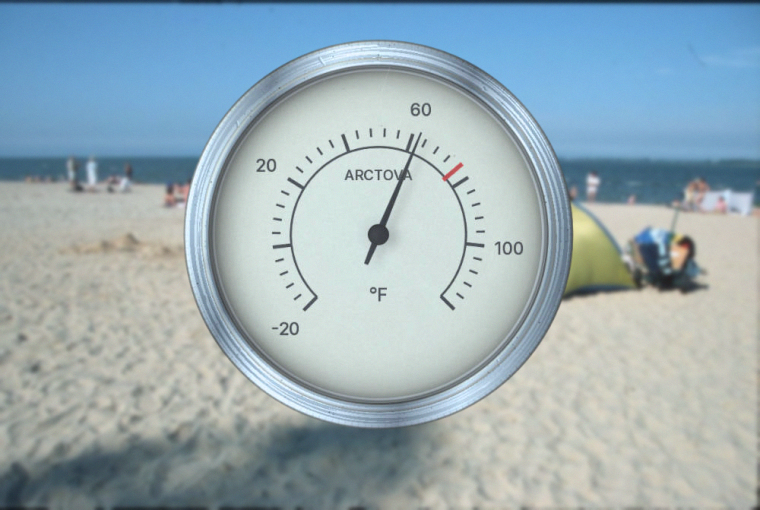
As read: 62,°F
